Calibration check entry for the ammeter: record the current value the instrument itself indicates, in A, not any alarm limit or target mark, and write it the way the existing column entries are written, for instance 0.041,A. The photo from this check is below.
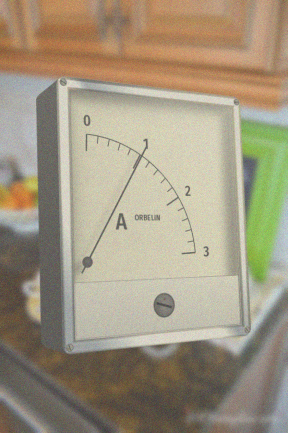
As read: 1,A
